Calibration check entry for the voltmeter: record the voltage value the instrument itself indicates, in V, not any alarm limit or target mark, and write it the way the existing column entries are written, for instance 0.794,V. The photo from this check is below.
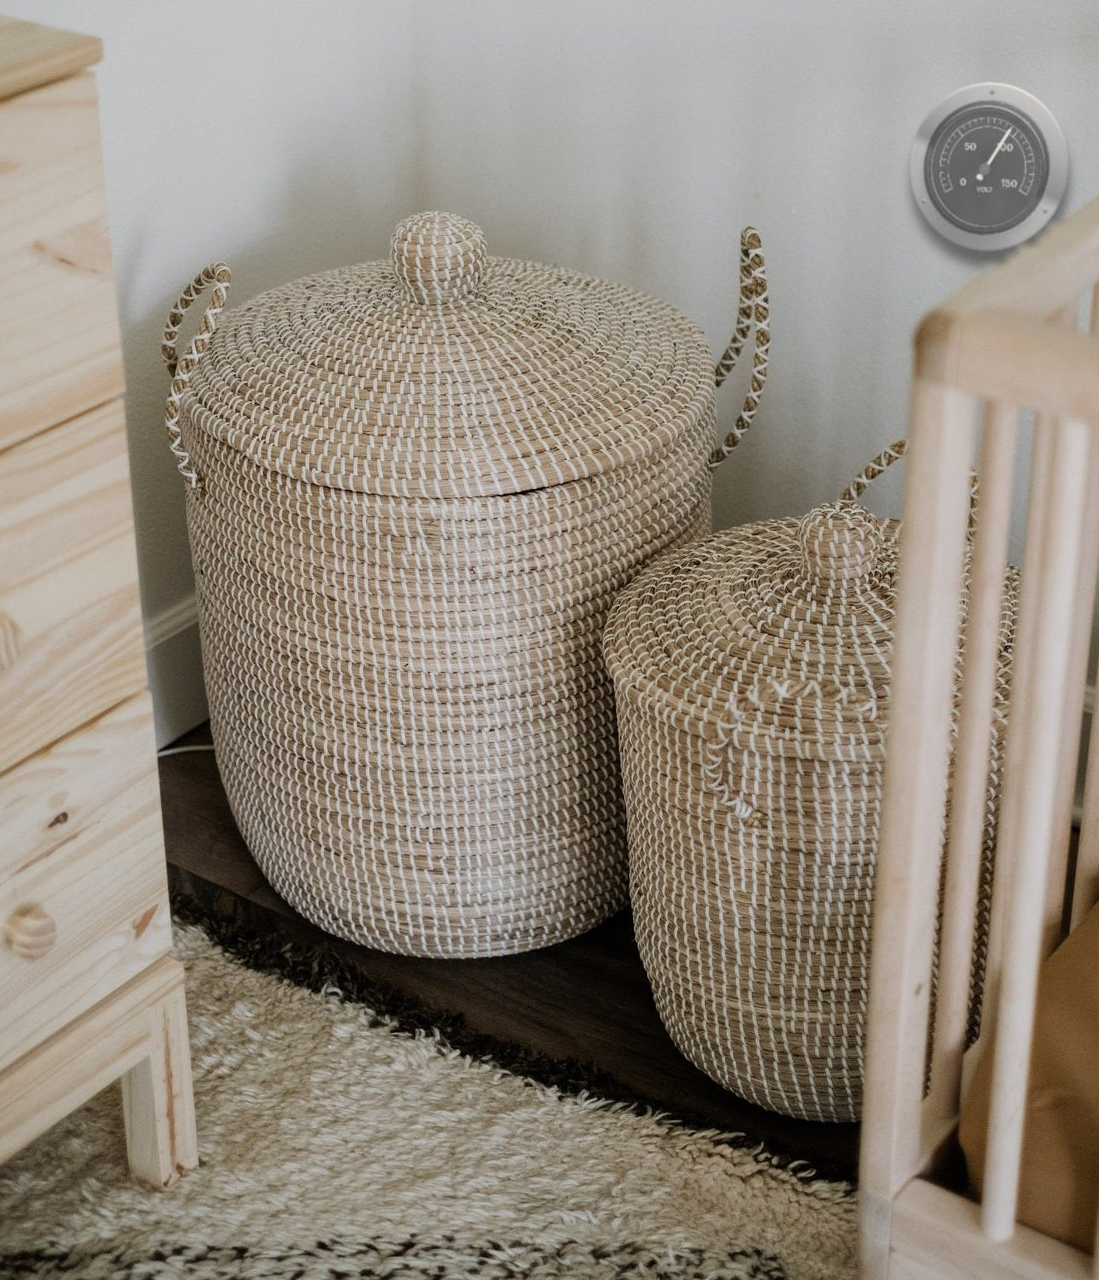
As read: 95,V
